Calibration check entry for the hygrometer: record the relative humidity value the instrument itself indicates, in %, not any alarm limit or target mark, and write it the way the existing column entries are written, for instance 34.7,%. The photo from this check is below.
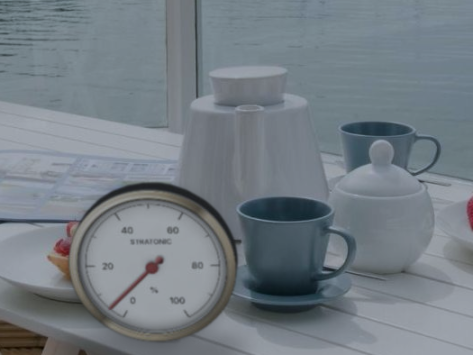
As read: 5,%
